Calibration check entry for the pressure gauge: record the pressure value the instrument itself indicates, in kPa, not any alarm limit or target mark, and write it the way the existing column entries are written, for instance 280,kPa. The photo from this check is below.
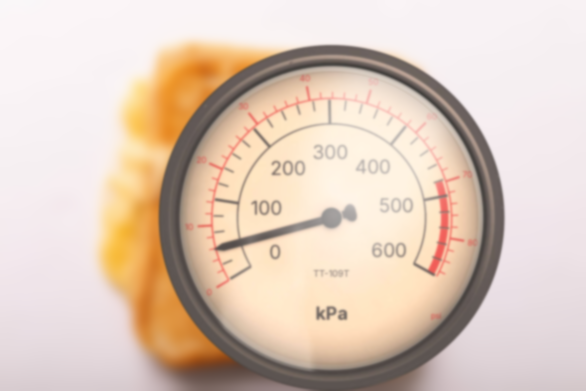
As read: 40,kPa
